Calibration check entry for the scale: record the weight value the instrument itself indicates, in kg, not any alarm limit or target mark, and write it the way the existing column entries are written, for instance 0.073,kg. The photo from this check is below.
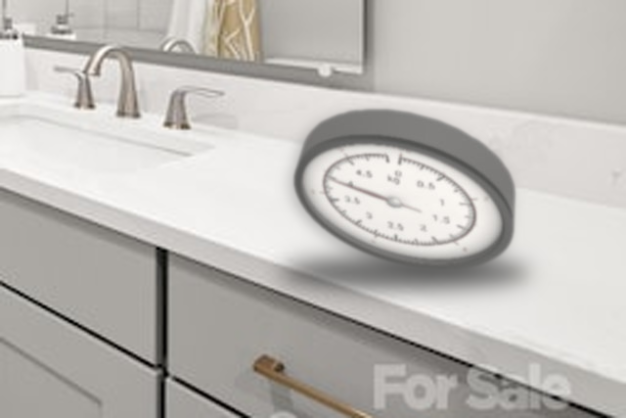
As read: 4,kg
